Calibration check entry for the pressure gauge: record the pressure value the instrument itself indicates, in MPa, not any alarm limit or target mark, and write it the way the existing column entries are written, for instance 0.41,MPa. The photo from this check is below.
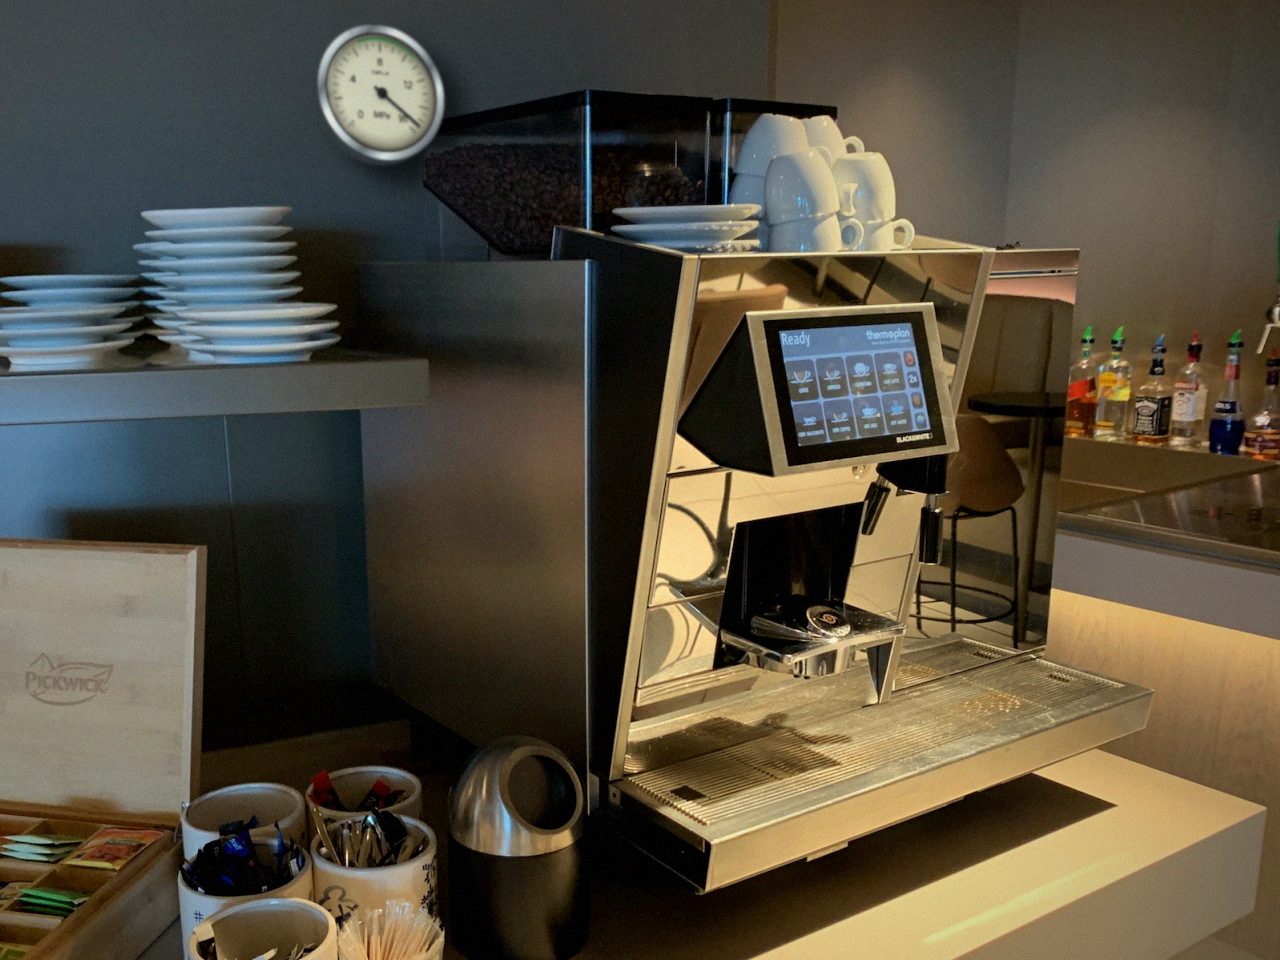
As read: 15.5,MPa
